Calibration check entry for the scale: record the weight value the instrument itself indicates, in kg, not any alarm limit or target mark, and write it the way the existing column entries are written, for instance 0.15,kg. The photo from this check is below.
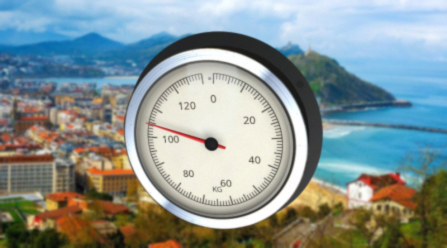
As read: 105,kg
